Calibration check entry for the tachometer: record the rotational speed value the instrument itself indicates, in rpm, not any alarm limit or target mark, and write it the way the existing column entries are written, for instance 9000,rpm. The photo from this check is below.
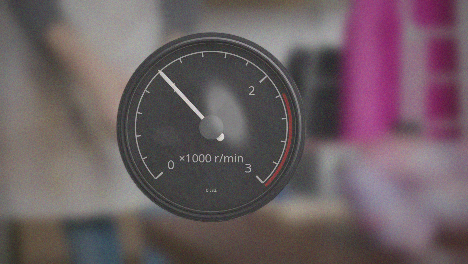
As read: 1000,rpm
